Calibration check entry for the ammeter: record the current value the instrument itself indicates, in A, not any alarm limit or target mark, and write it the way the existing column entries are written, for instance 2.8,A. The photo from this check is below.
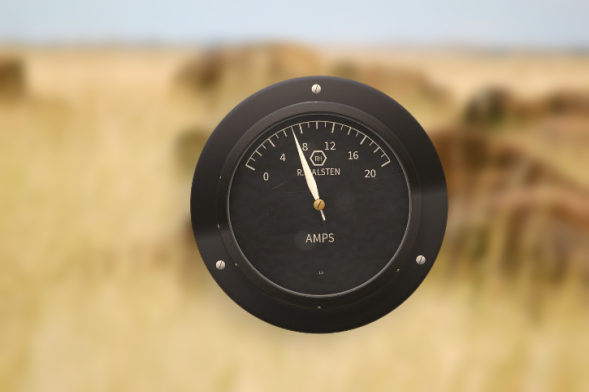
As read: 7,A
